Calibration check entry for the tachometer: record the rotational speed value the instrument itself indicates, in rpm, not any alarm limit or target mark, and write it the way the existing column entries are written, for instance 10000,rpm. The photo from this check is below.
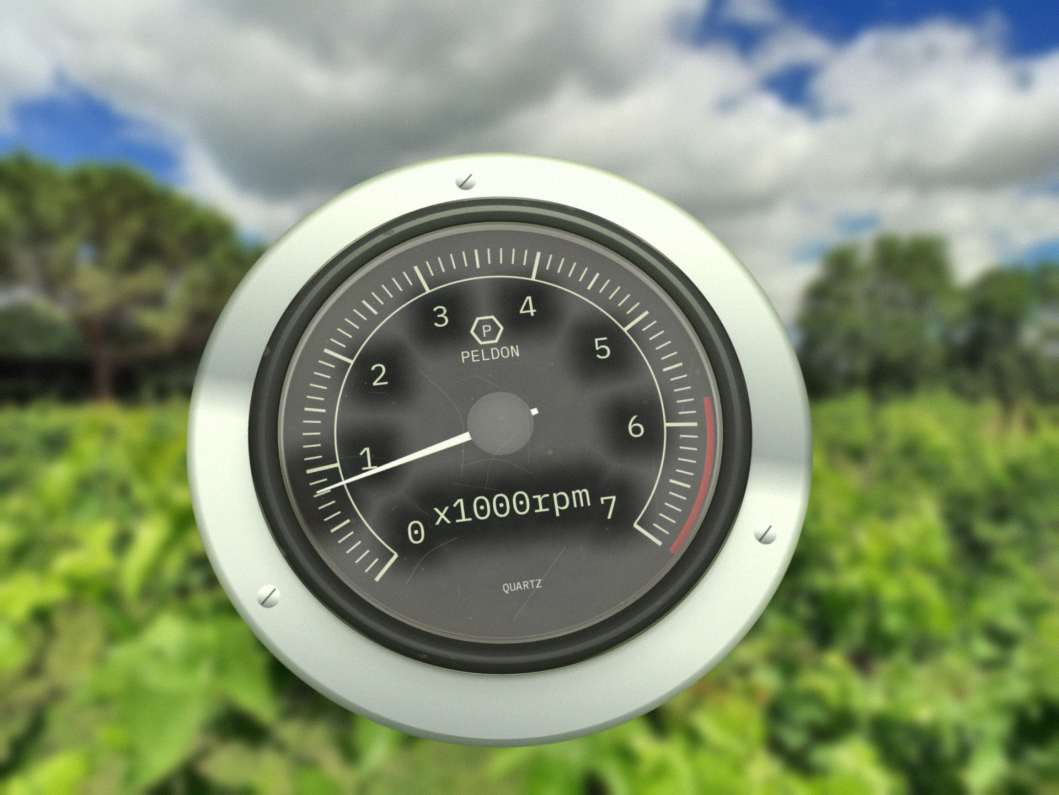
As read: 800,rpm
